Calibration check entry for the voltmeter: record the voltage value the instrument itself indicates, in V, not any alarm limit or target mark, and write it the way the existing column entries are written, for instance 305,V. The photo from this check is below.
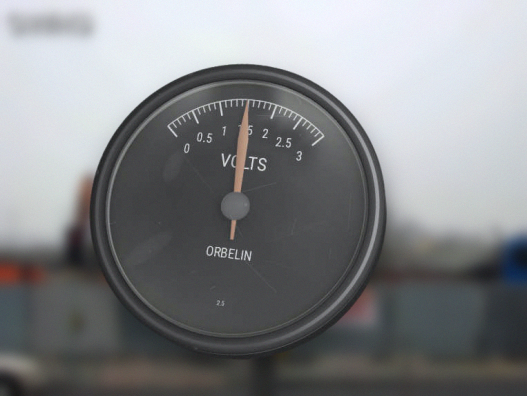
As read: 1.5,V
